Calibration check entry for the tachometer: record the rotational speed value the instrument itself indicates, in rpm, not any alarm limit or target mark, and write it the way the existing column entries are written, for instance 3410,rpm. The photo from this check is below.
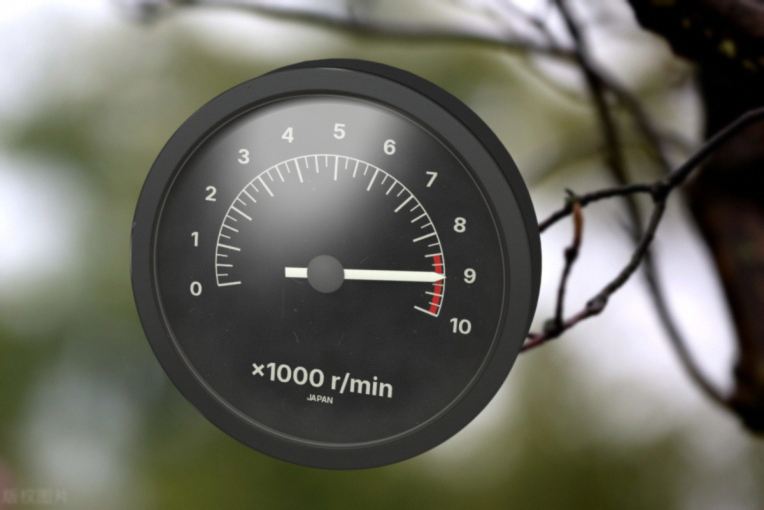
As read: 9000,rpm
